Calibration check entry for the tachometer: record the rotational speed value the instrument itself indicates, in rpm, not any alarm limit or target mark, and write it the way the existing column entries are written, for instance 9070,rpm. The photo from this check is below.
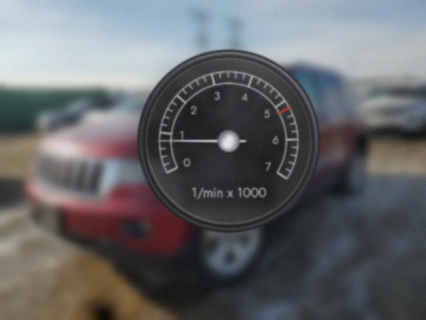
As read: 800,rpm
